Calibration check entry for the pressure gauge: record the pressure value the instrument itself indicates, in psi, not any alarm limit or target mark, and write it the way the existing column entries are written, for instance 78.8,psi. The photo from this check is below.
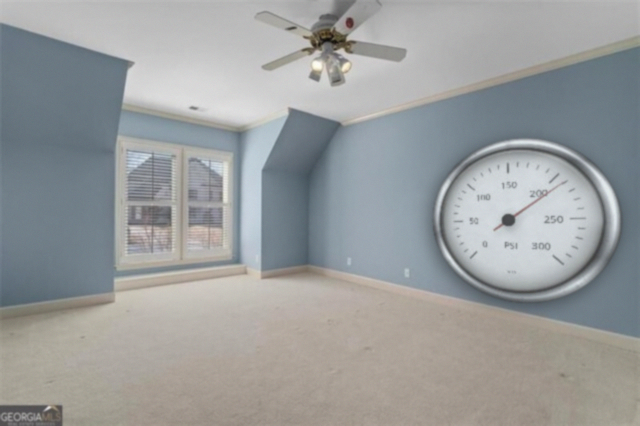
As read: 210,psi
